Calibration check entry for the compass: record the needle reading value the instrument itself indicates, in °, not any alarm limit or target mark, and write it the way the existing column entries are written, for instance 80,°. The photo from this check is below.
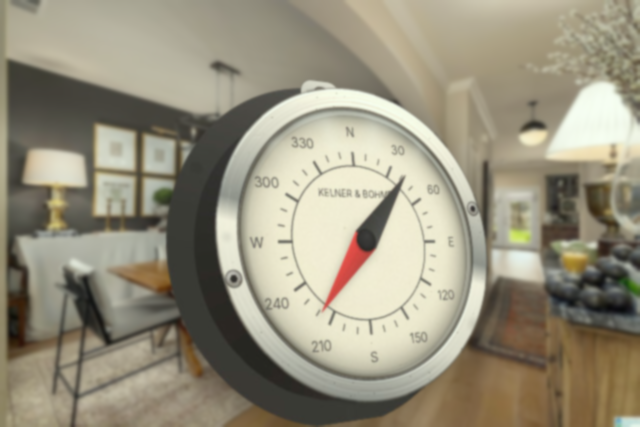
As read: 220,°
